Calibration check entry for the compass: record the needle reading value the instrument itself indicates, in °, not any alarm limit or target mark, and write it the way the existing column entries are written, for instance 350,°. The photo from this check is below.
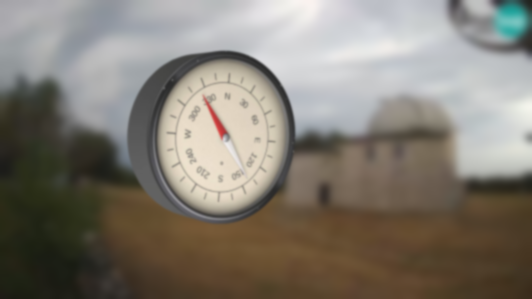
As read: 322.5,°
